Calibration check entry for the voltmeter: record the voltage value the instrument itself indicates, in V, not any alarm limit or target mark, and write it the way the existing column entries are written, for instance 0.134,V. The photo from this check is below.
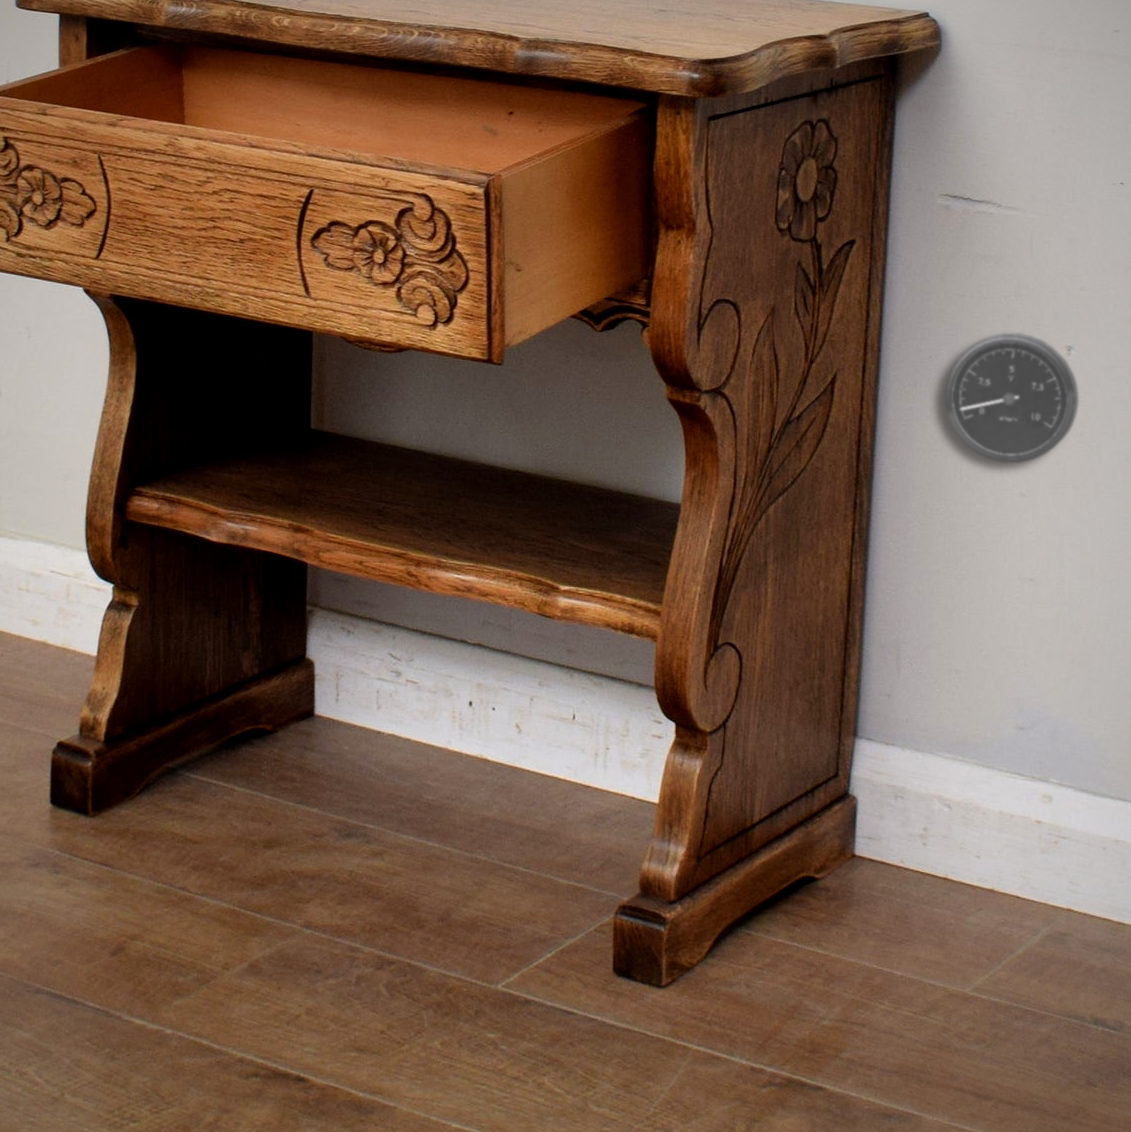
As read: 0.5,V
